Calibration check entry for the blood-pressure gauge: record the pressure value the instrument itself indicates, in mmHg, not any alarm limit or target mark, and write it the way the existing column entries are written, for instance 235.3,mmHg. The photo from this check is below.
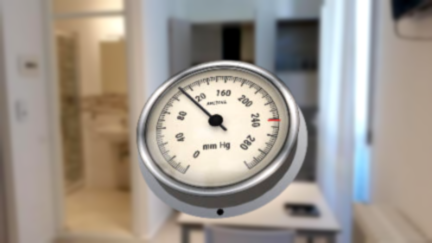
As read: 110,mmHg
